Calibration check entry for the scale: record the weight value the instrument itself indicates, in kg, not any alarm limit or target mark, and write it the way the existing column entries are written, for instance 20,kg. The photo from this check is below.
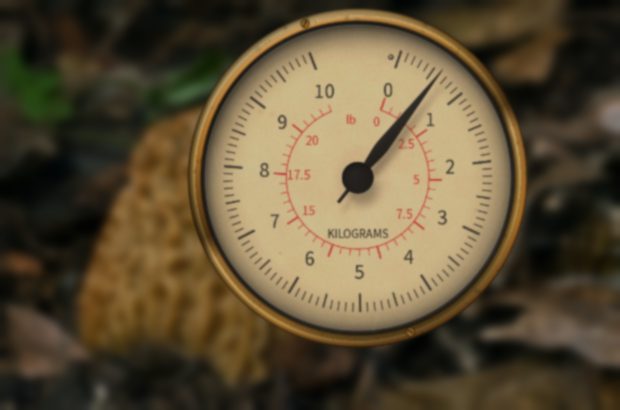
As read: 0.6,kg
